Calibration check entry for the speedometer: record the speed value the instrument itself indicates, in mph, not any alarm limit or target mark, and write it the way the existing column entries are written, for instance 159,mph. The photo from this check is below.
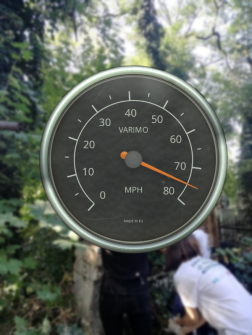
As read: 75,mph
